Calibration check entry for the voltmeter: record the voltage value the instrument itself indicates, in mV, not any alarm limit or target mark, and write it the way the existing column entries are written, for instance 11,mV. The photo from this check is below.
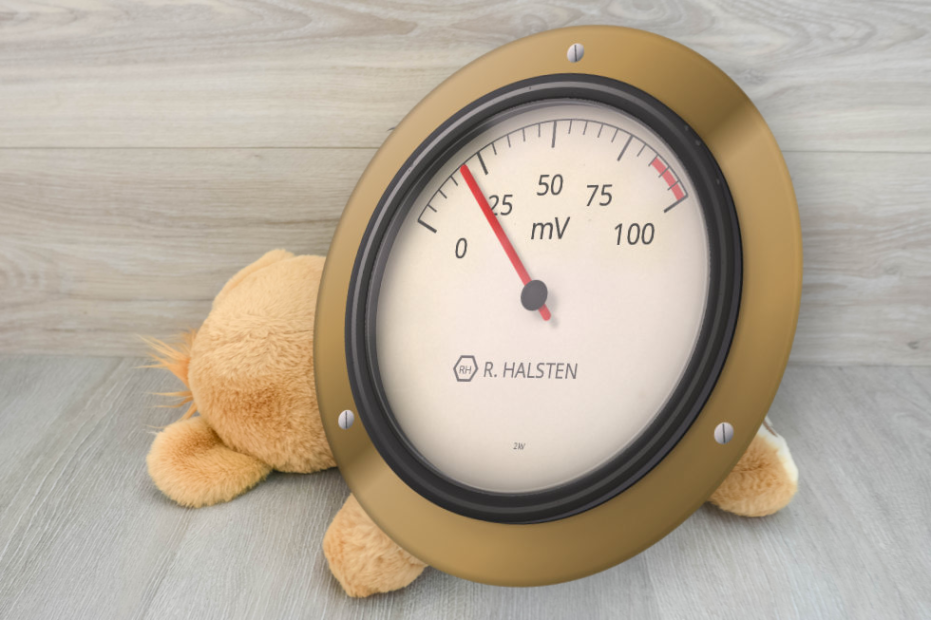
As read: 20,mV
